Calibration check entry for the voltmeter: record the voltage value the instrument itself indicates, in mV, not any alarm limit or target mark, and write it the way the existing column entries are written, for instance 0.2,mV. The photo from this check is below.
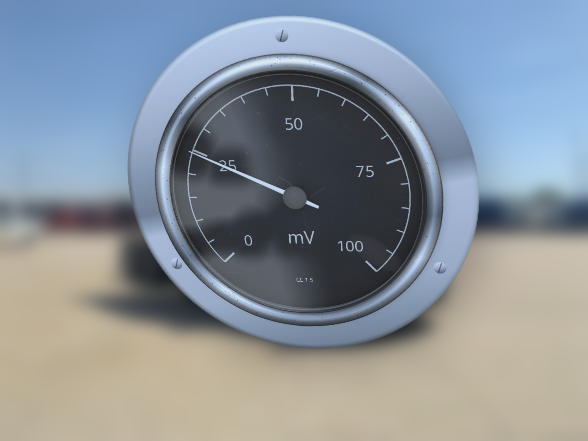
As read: 25,mV
